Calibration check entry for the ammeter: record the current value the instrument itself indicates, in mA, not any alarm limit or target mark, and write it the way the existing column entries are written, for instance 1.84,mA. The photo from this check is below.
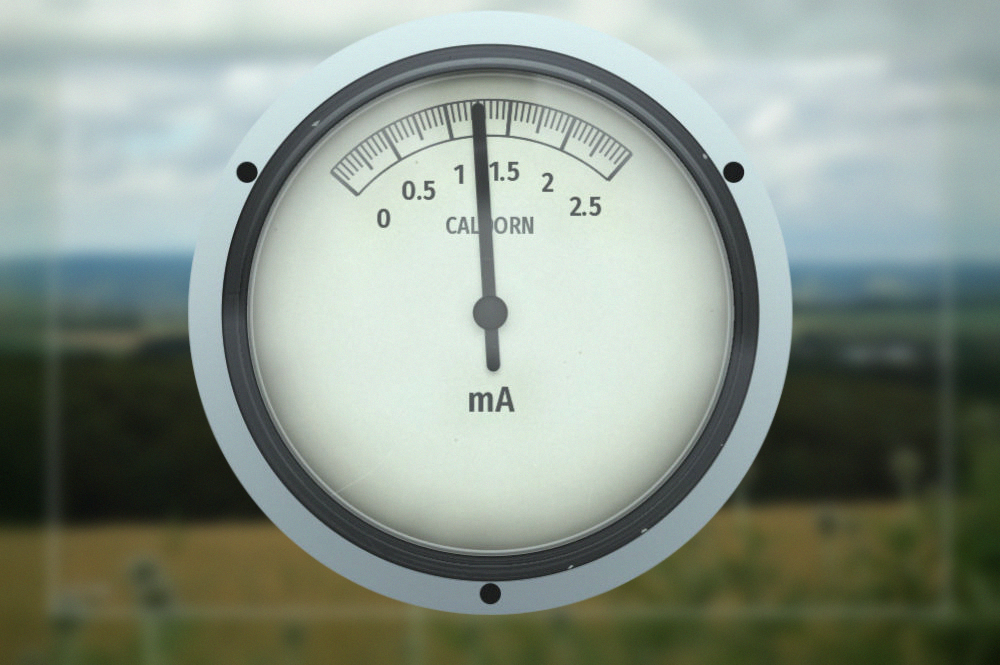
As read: 1.25,mA
